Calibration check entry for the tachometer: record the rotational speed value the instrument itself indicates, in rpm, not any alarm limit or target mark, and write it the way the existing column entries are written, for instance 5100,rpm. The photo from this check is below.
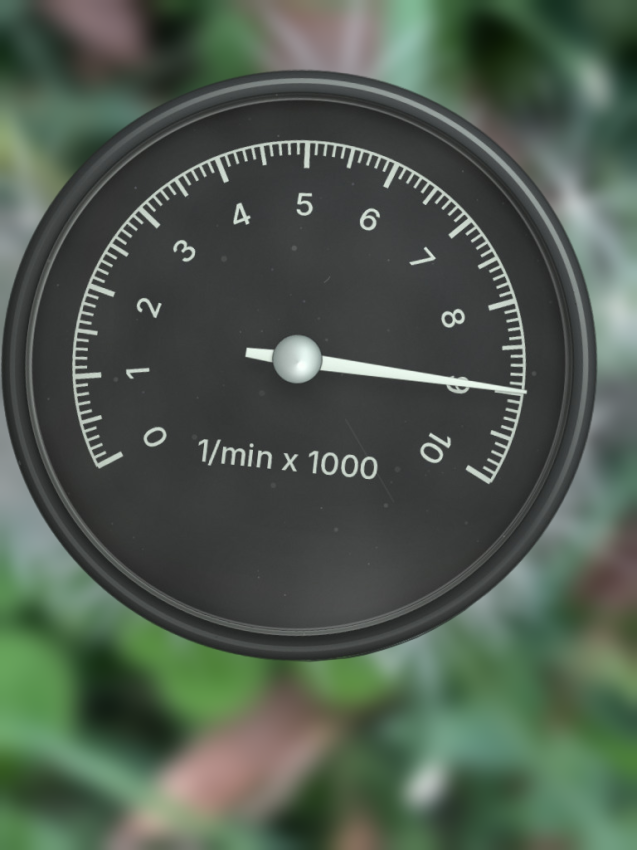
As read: 9000,rpm
